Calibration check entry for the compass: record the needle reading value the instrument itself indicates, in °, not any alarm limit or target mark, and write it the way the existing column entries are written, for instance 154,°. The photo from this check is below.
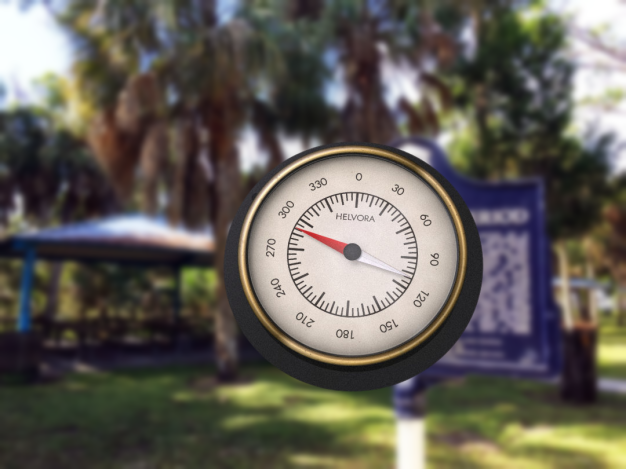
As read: 290,°
